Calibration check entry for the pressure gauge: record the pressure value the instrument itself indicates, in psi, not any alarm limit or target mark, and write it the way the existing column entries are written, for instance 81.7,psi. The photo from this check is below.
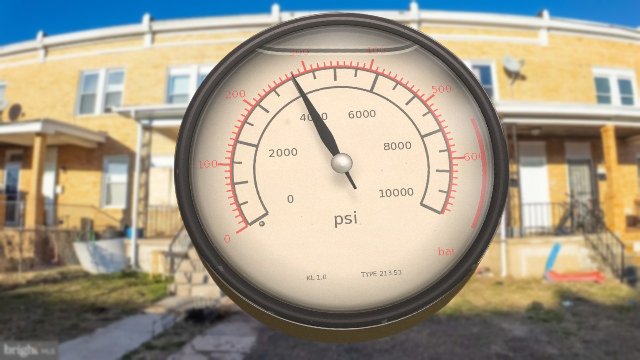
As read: 4000,psi
